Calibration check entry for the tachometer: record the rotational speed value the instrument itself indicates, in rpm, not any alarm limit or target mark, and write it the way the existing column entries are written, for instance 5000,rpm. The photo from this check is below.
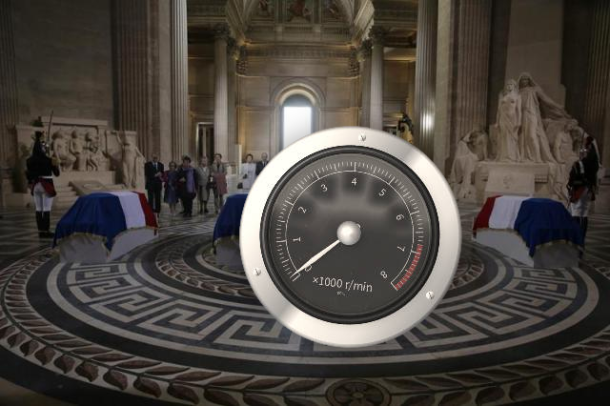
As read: 100,rpm
